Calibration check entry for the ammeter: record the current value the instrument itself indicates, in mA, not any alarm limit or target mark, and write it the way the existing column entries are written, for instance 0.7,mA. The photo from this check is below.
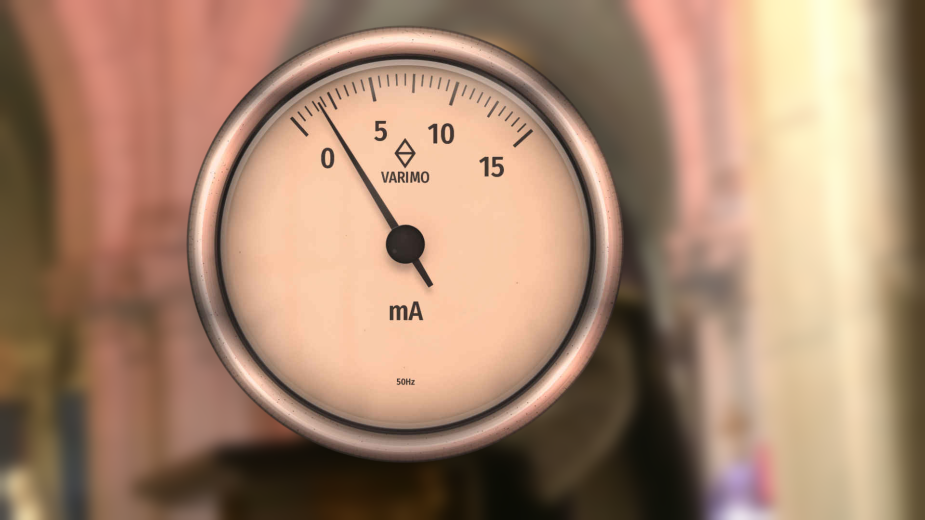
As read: 1.75,mA
